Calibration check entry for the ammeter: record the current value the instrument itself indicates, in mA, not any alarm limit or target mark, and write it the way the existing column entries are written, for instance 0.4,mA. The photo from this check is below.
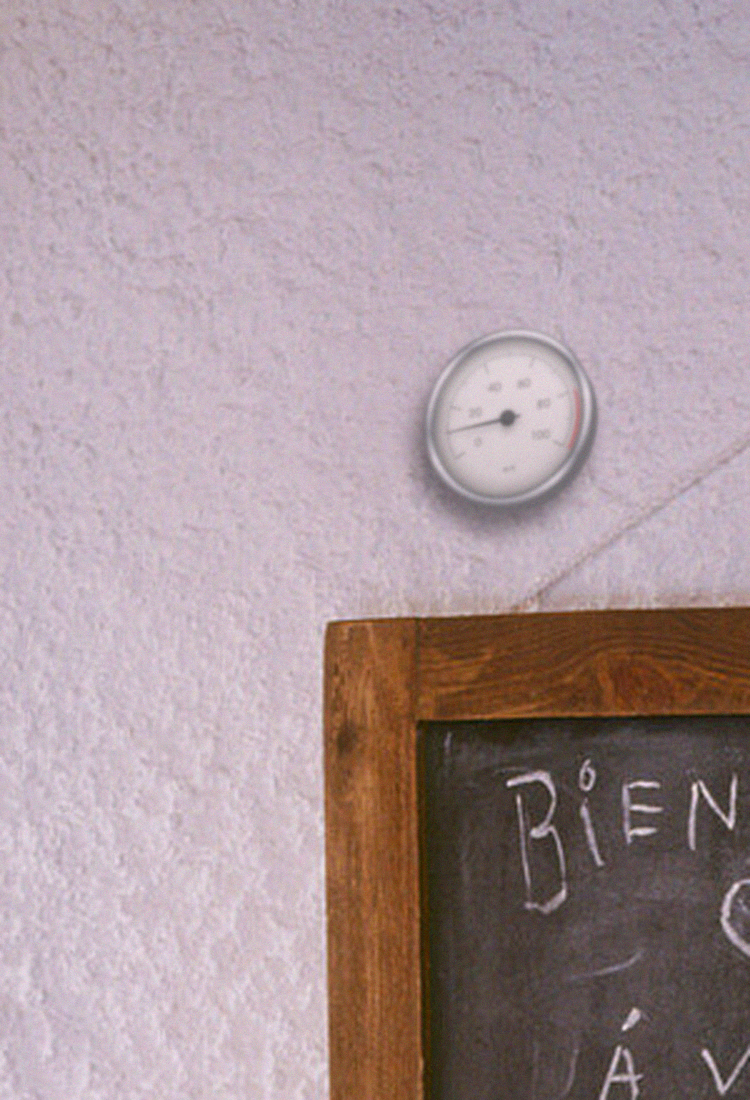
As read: 10,mA
